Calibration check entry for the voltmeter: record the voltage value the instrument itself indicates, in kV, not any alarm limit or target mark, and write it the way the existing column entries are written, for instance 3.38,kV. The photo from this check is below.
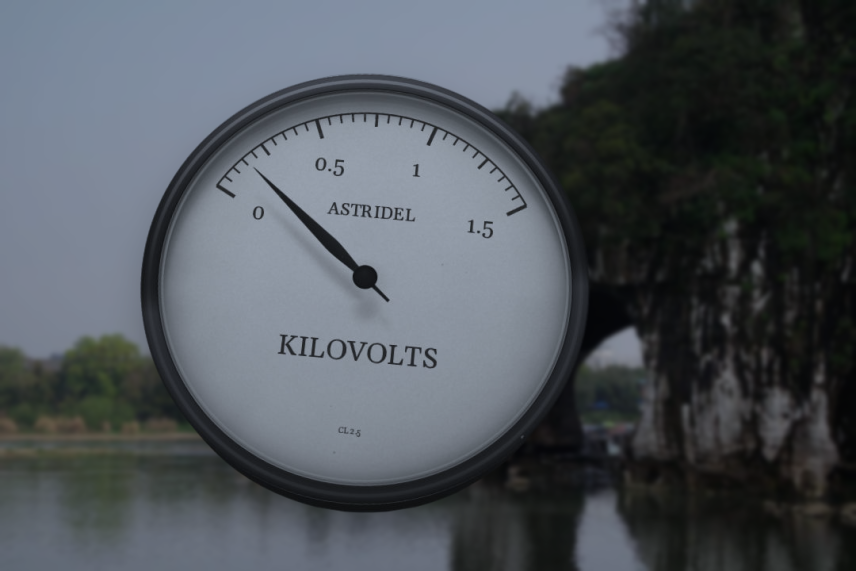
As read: 0.15,kV
